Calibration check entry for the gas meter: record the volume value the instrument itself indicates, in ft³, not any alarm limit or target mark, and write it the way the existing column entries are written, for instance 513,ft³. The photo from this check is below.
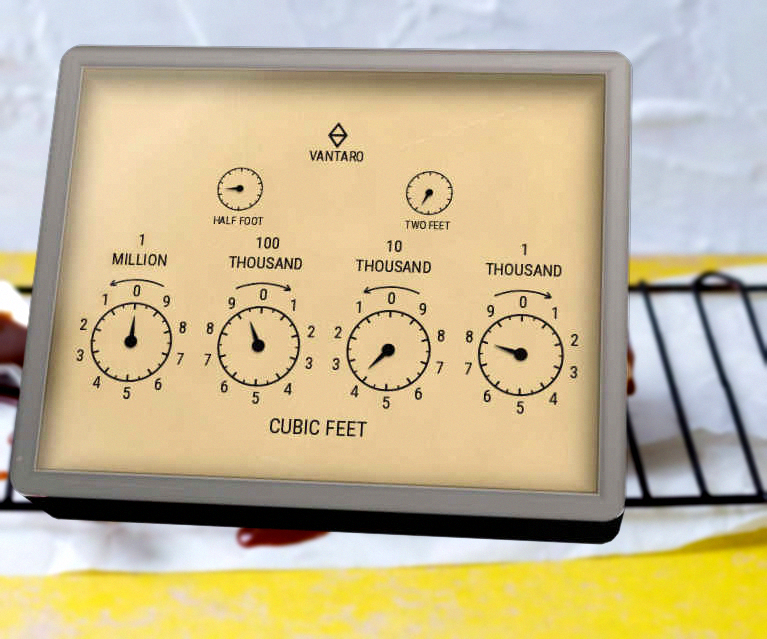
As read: 993800,ft³
